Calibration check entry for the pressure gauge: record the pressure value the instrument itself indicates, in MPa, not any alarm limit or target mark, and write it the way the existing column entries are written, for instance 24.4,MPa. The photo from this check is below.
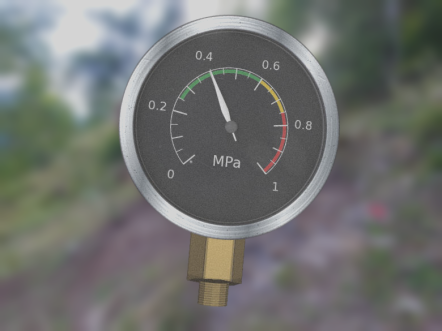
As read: 0.4,MPa
